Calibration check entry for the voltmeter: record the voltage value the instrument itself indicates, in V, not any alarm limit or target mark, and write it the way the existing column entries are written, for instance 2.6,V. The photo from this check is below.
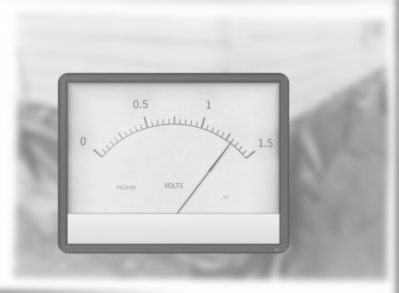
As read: 1.3,V
